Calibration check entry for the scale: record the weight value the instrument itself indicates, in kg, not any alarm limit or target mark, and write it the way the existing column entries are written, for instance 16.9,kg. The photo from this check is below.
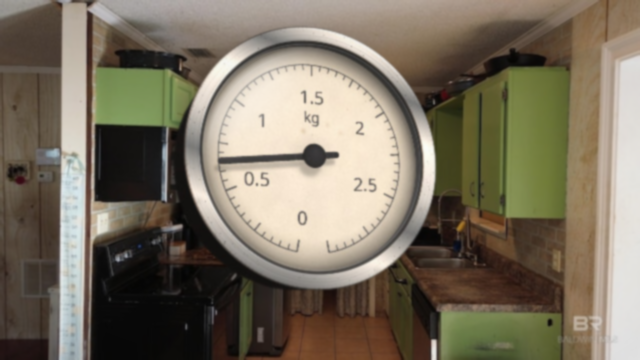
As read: 0.65,kg
